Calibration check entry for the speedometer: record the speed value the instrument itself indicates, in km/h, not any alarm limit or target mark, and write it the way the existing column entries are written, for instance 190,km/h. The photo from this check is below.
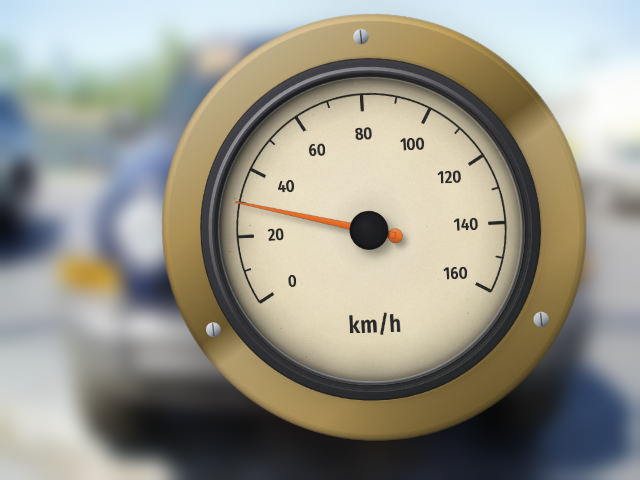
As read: 30,km/h
